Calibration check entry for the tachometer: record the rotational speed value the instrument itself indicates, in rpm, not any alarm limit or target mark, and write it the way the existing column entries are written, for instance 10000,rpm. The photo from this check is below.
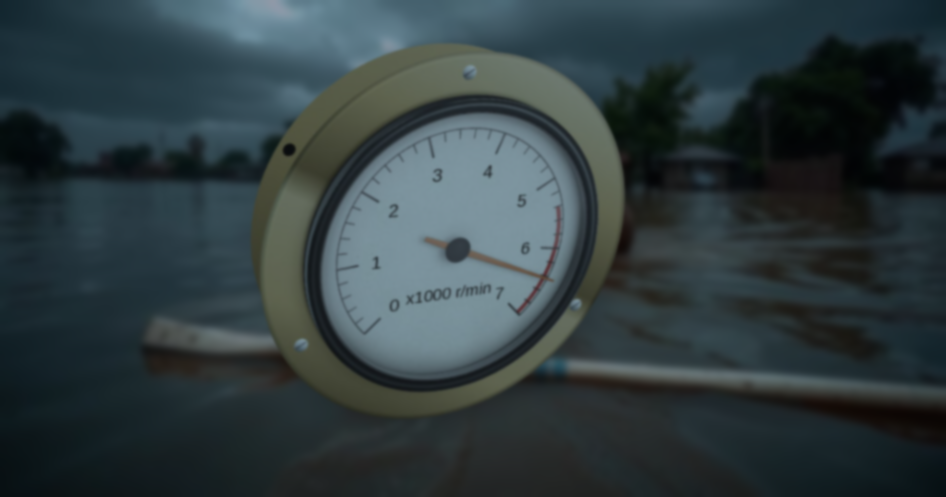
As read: 6400,rpm
